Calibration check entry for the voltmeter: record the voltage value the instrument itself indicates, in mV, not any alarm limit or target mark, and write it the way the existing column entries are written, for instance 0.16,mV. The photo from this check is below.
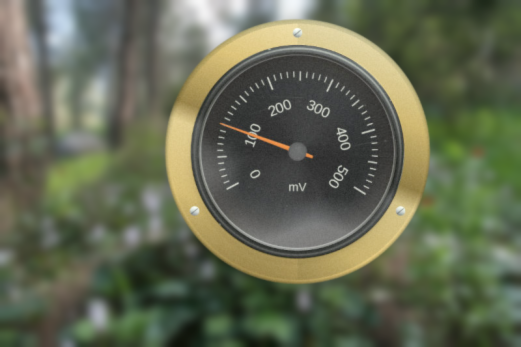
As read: 100,mV
